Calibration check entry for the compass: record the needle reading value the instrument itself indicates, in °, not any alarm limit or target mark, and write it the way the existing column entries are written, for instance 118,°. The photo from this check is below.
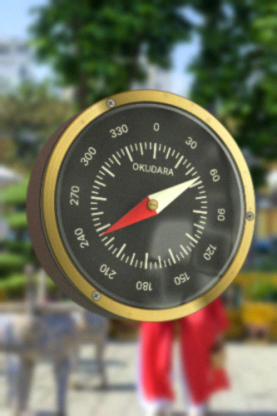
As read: 235,°
